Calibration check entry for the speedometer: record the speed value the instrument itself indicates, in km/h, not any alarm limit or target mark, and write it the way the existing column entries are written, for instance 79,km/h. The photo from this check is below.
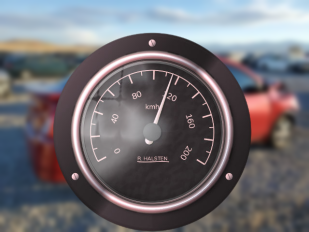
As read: 115,km/h
